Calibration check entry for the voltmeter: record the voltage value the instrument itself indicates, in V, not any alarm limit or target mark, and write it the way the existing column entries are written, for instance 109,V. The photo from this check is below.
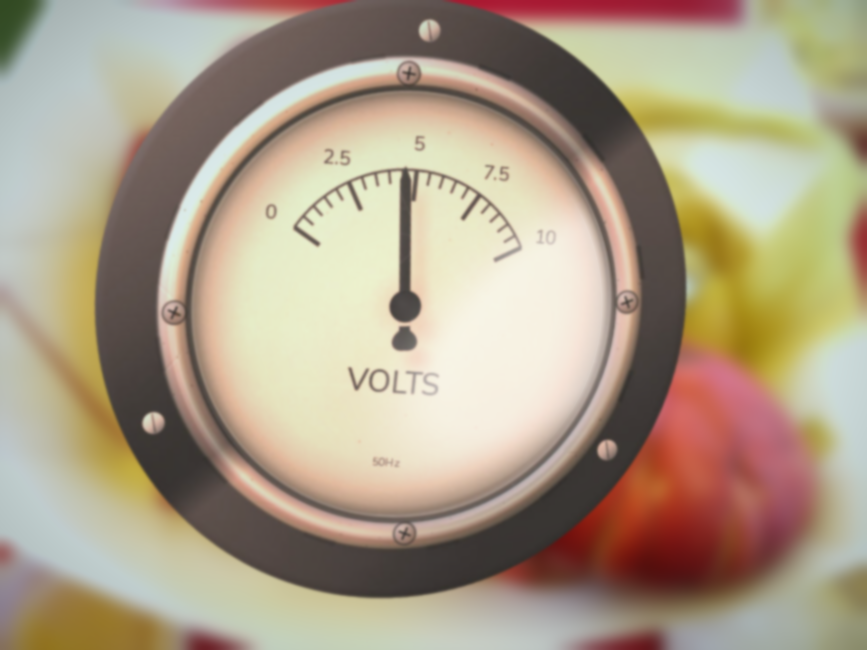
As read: 4.5,V
